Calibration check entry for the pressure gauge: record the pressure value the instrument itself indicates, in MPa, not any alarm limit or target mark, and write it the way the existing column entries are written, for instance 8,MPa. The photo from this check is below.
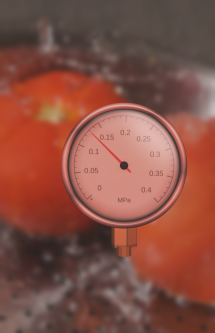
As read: 0.13,MPa
